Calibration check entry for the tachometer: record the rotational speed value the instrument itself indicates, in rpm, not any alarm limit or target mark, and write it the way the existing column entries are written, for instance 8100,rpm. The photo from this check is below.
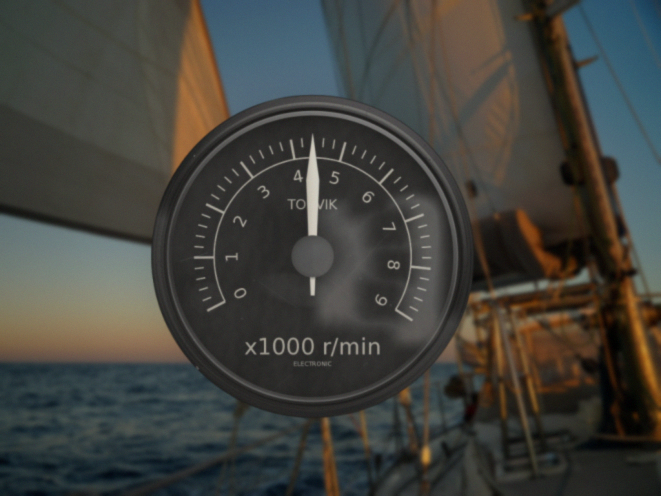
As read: 4400,rpm
